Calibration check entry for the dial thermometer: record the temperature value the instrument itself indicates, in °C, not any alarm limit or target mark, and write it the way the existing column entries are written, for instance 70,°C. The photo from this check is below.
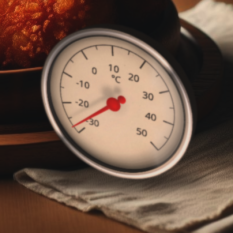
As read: -27.5,°C
